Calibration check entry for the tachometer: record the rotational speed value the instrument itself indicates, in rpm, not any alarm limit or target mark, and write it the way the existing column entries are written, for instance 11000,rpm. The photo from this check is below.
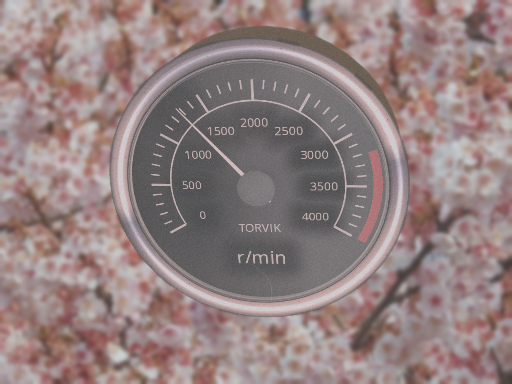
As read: 1300,rpm
